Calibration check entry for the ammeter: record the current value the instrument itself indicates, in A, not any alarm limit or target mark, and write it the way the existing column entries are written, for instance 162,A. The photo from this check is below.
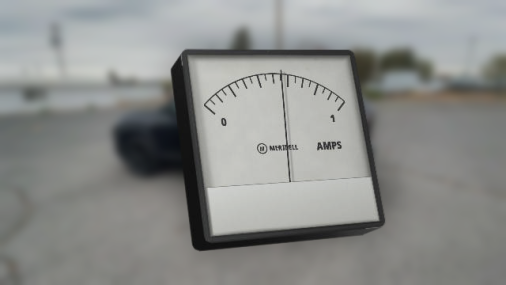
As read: 0.55,A
